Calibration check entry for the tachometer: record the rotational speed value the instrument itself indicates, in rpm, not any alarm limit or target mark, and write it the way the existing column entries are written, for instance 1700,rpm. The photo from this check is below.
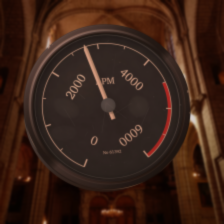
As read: 2750,rpm
